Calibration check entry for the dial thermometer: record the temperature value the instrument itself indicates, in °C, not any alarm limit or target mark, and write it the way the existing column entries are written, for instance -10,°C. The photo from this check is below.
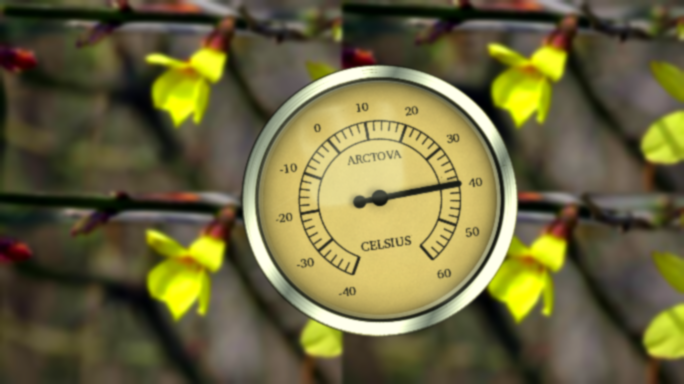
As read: 40,°C
